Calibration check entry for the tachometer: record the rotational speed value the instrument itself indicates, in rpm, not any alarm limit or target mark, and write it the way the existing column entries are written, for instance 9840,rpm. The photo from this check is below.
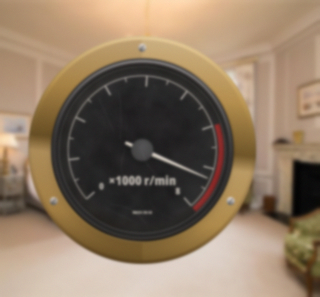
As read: 7250,rpm
